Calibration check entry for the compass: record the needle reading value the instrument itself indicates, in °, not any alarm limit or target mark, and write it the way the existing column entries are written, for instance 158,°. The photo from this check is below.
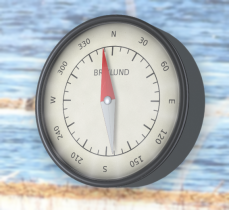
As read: 350,°
